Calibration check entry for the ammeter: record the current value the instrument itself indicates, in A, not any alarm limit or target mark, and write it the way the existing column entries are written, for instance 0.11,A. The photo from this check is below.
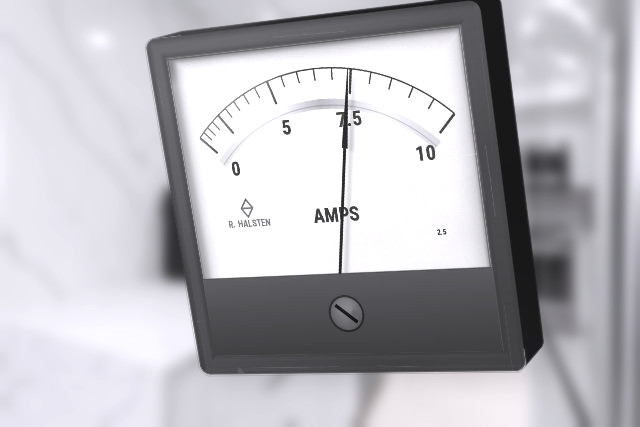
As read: 7.5,A
